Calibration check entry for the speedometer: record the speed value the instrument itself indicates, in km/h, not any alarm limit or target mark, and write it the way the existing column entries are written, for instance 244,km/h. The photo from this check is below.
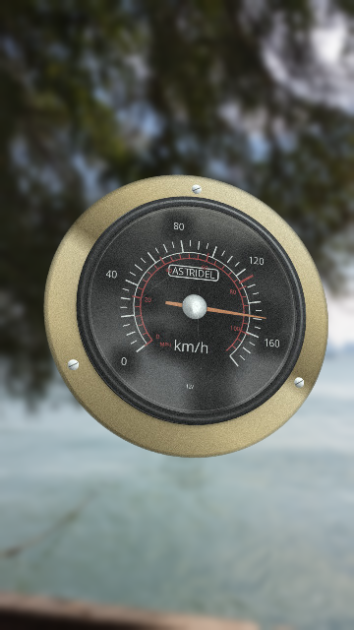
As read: 150,km/h
